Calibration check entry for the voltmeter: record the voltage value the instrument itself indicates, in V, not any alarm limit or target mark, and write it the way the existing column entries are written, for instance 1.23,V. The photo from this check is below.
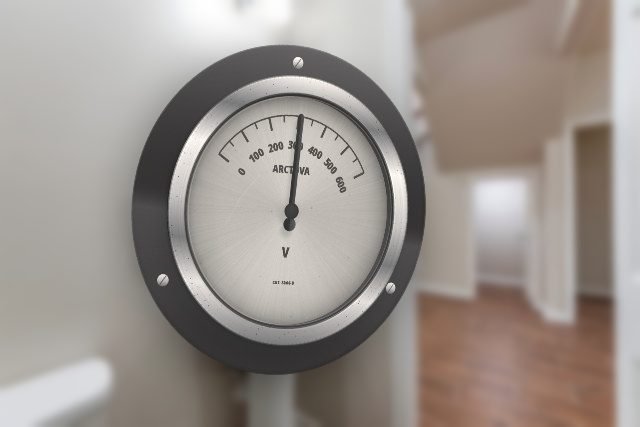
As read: 300,V
